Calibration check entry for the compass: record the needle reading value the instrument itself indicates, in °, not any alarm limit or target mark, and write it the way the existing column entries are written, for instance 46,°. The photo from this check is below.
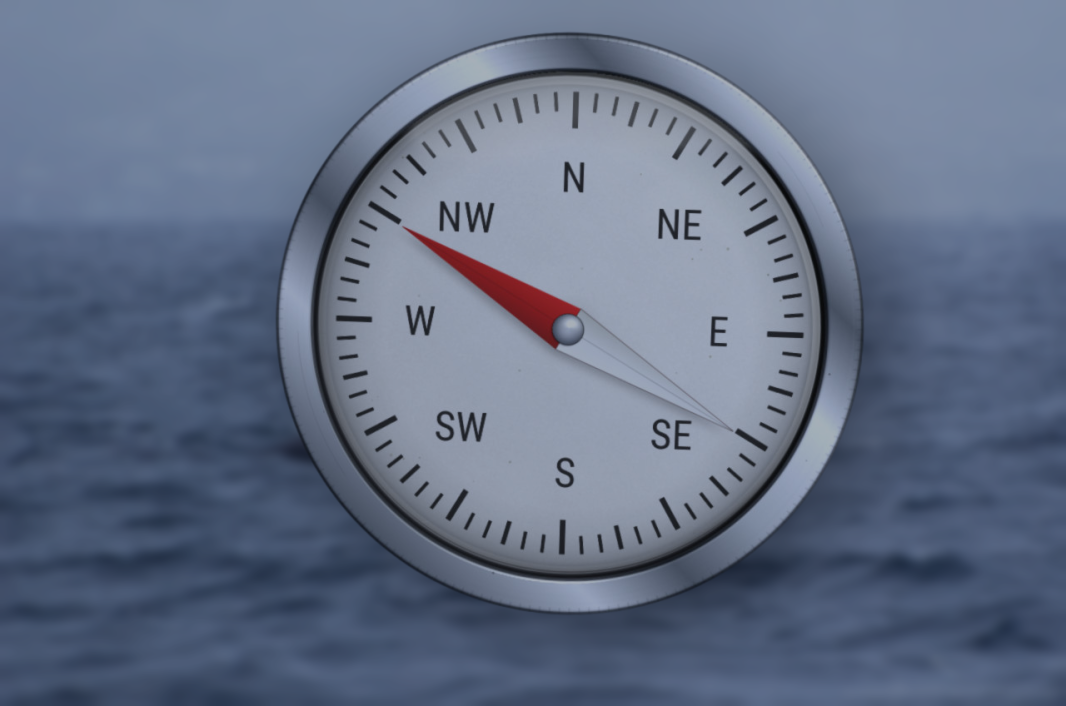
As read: 300,°
